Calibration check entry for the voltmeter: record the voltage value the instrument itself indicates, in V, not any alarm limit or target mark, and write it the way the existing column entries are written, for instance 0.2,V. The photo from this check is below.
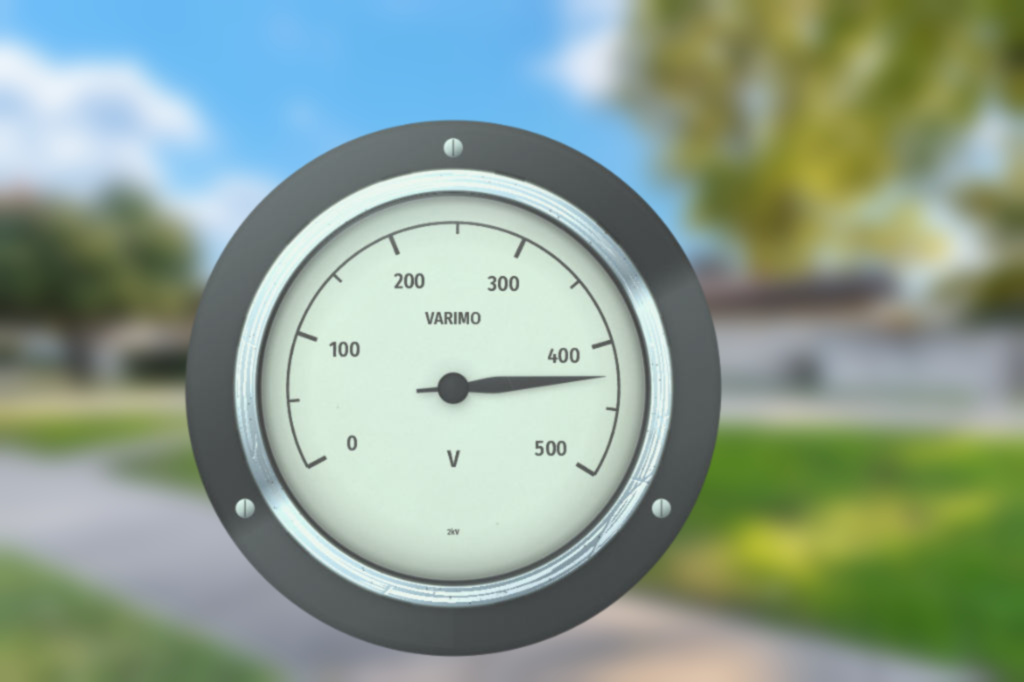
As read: 425,V
